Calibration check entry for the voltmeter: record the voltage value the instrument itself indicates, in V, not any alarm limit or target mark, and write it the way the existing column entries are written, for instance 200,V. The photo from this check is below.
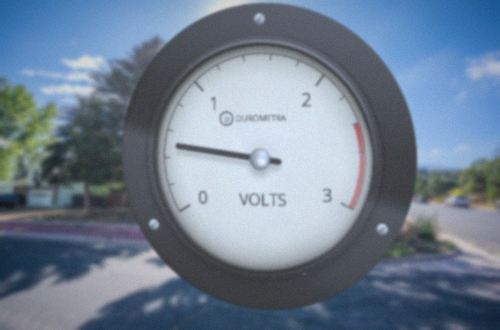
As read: 0.5,V
